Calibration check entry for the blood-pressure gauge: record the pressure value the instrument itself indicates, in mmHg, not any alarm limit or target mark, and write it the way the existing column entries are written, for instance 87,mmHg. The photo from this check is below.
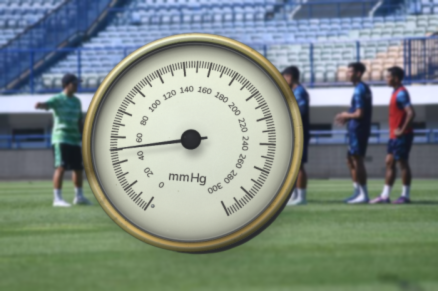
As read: 50,mmHg
